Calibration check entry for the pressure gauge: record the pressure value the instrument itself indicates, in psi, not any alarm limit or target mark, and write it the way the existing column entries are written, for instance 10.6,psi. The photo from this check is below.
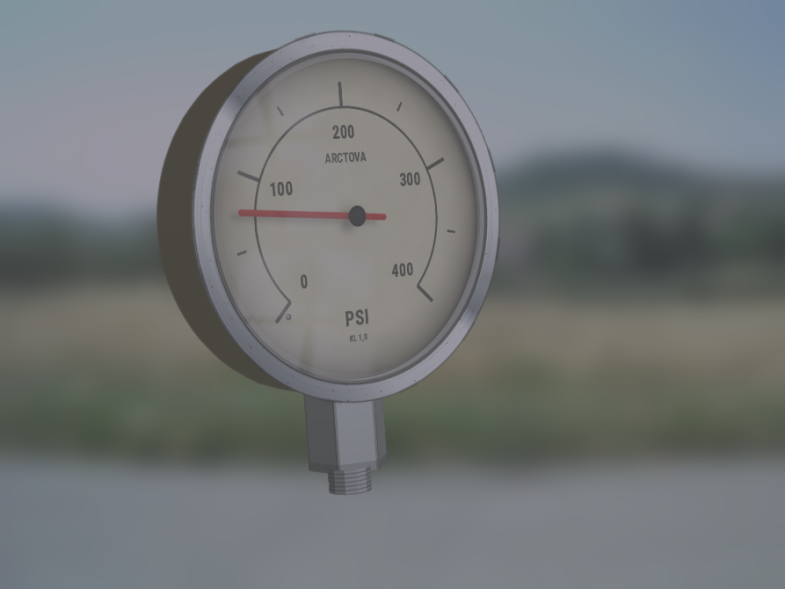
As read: 75,psi
